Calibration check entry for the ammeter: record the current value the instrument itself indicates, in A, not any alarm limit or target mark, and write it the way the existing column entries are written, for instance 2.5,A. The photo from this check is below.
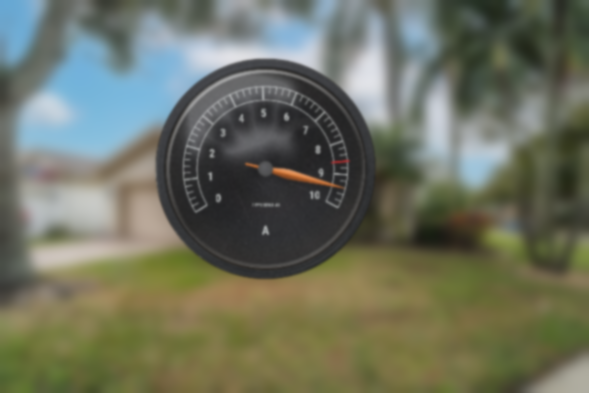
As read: 9.4,A
